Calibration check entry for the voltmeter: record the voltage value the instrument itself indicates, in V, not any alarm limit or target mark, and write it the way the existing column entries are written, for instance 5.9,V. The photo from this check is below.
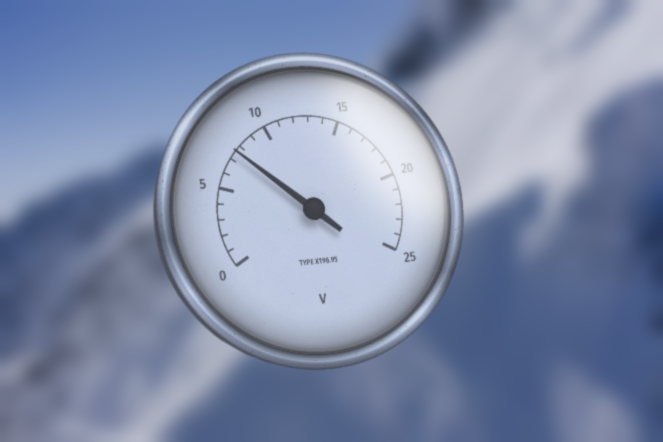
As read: 7.5,V
